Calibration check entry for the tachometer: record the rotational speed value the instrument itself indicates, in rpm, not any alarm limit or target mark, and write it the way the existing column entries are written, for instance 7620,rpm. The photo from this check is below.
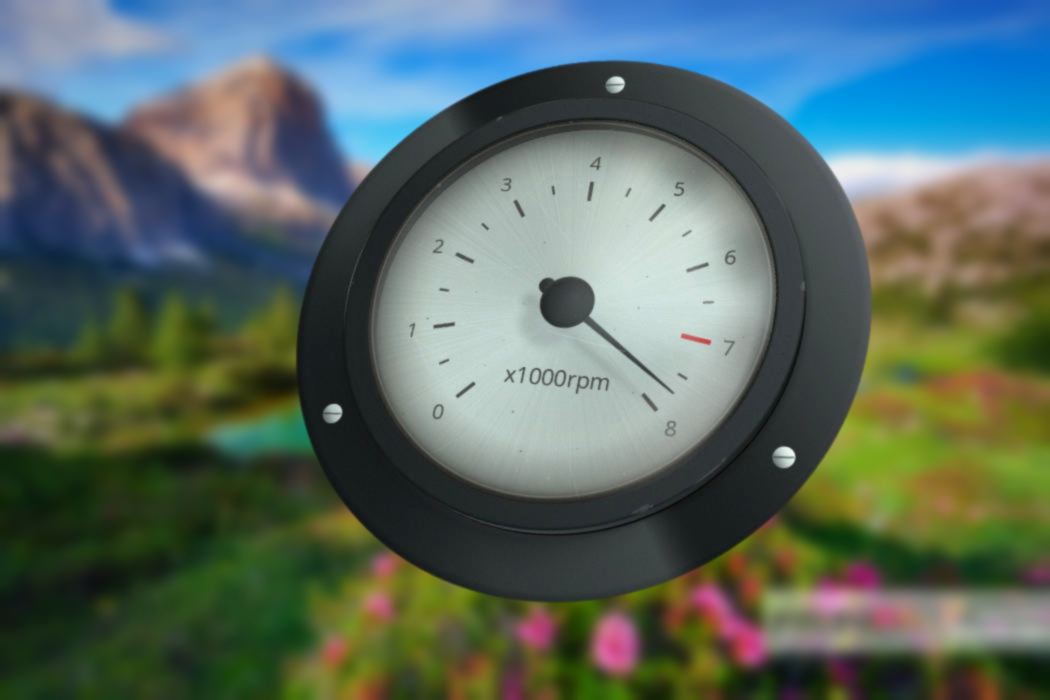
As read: 7750,rpm
